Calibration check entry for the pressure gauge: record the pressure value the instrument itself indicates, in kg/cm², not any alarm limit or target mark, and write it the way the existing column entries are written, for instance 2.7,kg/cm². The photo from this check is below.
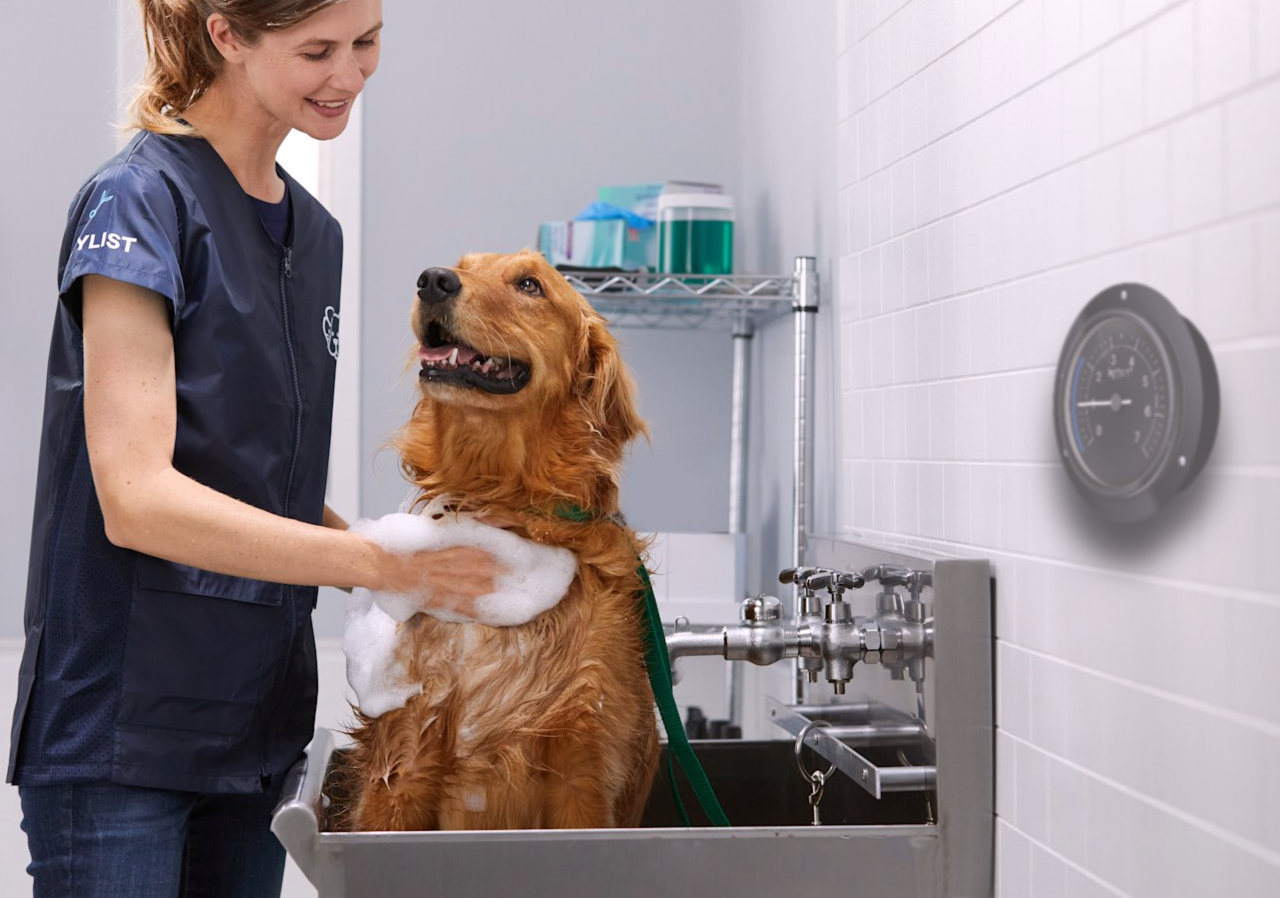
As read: 1,kg/cm²
